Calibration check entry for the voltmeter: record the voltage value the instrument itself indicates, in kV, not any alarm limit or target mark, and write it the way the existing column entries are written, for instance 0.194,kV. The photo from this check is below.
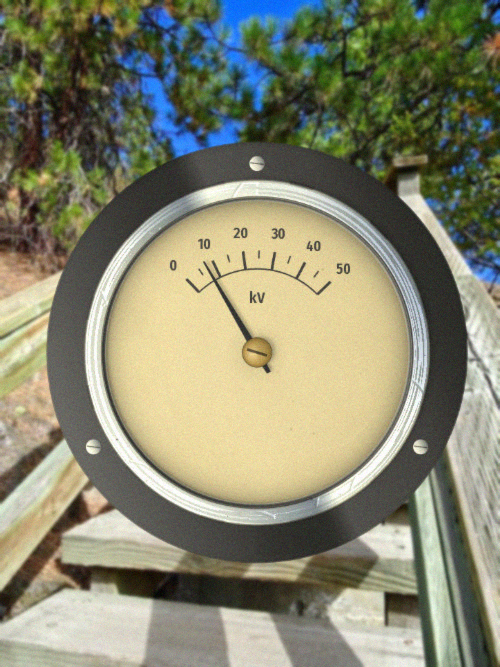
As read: 7.5,kV
